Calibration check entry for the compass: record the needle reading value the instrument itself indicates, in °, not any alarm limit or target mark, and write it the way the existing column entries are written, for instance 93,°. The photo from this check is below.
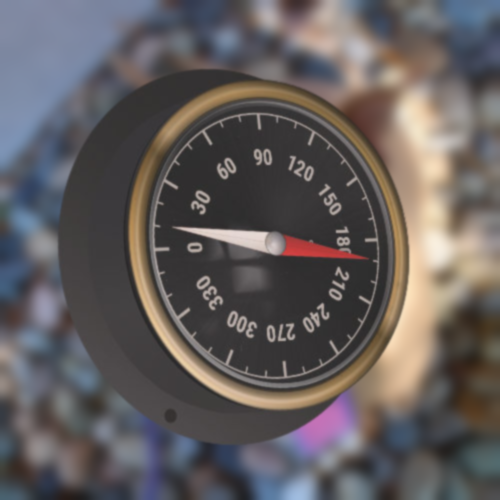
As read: 190,°
